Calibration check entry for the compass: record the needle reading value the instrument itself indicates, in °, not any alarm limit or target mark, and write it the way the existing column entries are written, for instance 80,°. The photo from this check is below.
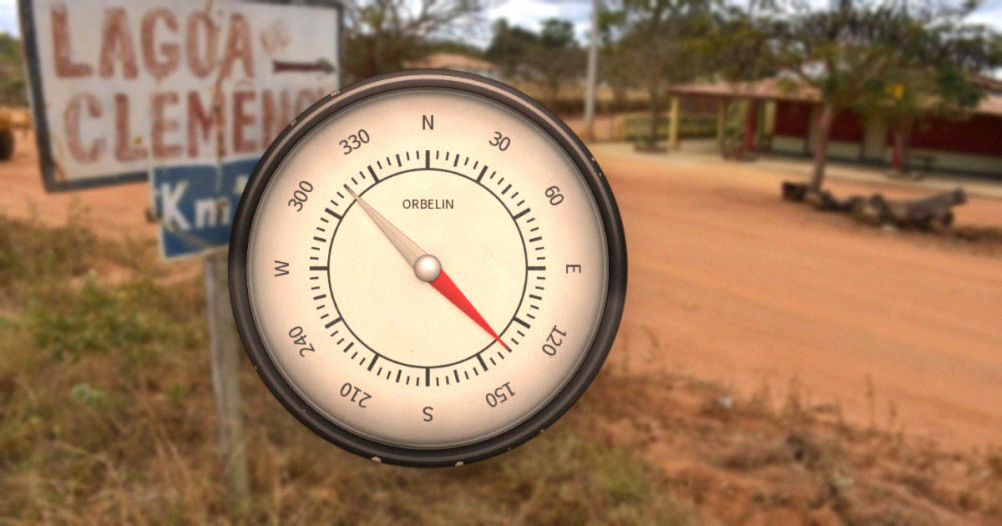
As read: 135,°
